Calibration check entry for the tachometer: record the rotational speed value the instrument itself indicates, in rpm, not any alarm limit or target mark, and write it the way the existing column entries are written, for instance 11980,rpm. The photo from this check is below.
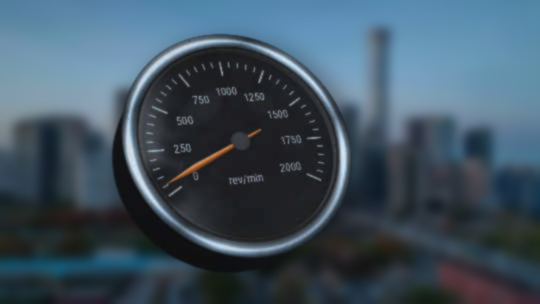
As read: 50,rpm
